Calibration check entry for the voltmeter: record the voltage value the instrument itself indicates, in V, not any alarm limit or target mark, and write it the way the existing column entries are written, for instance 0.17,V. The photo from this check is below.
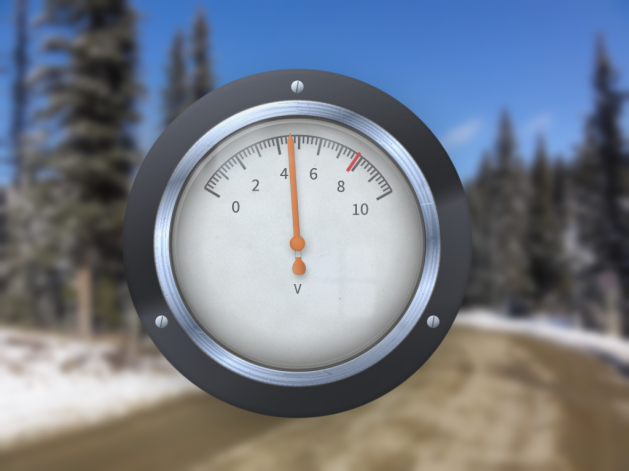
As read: 4.6,V
